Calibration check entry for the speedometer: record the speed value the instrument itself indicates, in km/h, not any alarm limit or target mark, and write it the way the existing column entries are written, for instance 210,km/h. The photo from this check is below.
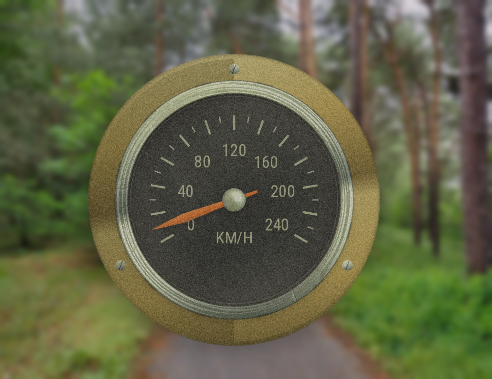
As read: 10,km/h
